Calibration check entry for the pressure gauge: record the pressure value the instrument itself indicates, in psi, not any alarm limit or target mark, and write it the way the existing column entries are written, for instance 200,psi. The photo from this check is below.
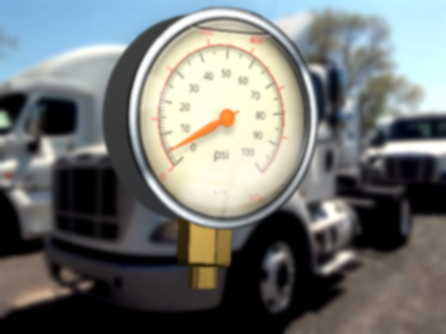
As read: 5,psi
